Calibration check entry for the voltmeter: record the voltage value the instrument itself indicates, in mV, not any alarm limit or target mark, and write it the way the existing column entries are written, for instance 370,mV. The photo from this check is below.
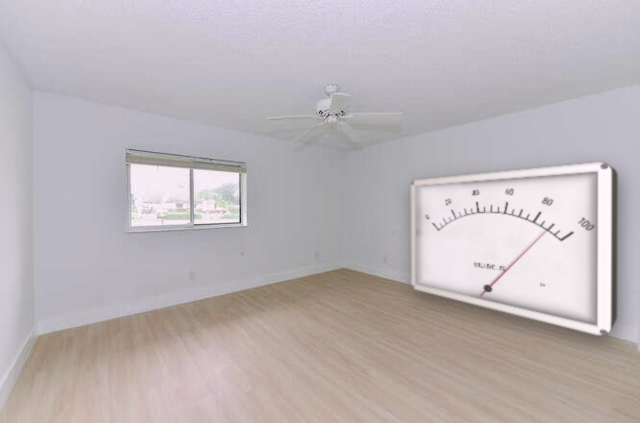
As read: 90,mV
